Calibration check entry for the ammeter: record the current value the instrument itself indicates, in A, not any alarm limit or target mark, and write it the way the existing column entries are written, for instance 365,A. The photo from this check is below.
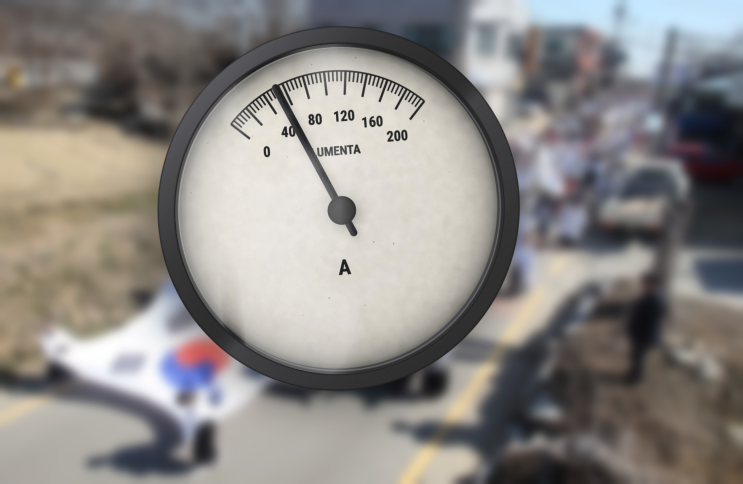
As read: 52,A
